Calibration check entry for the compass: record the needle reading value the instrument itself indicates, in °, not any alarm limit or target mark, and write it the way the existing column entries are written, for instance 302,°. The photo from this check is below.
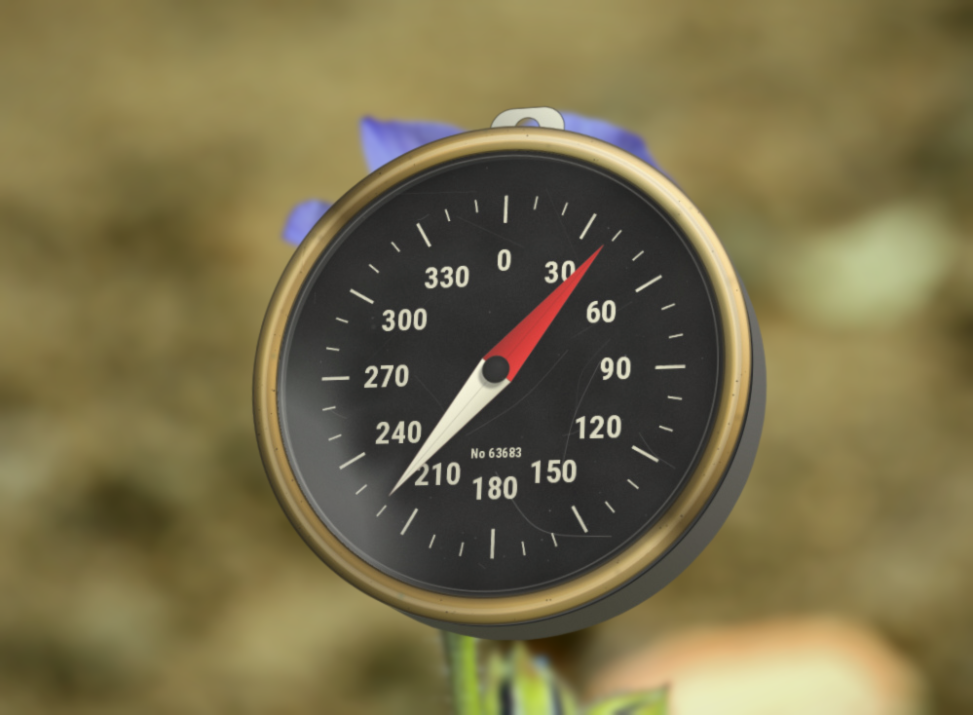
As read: 40,°
